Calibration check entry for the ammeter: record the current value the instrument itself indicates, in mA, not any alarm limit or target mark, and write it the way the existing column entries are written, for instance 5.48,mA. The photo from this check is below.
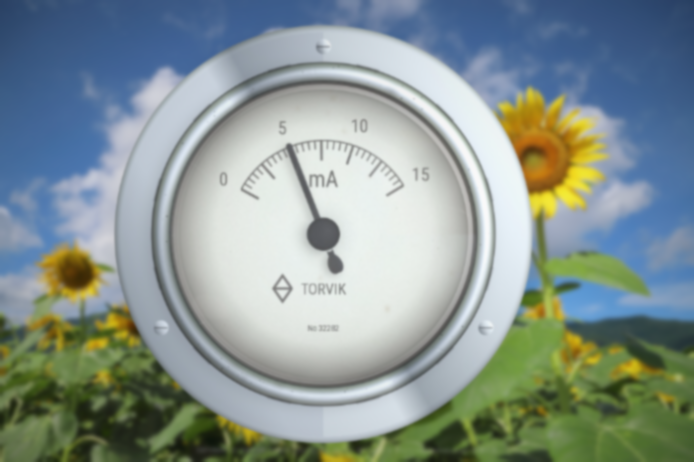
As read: 5,mA
